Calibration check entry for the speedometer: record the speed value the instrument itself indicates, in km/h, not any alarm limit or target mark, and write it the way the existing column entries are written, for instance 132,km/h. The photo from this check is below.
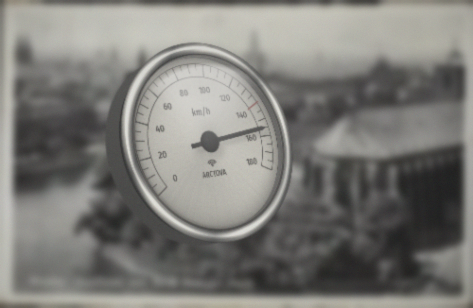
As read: 155,km/h
